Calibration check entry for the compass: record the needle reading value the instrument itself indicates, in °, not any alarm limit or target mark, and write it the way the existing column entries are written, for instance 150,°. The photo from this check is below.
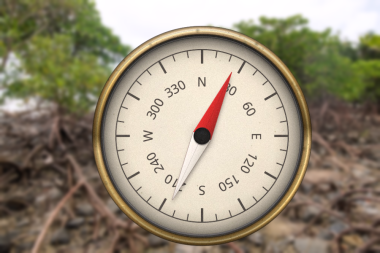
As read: 25,°
